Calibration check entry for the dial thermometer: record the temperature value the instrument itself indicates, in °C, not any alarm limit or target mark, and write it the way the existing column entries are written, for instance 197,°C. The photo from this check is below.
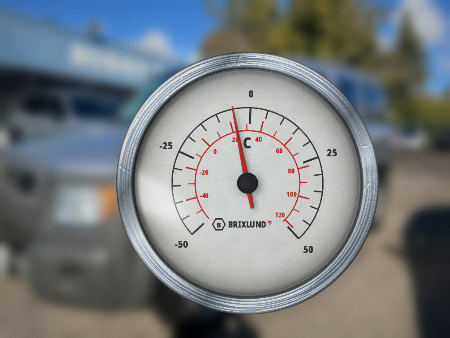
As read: -5,°C
